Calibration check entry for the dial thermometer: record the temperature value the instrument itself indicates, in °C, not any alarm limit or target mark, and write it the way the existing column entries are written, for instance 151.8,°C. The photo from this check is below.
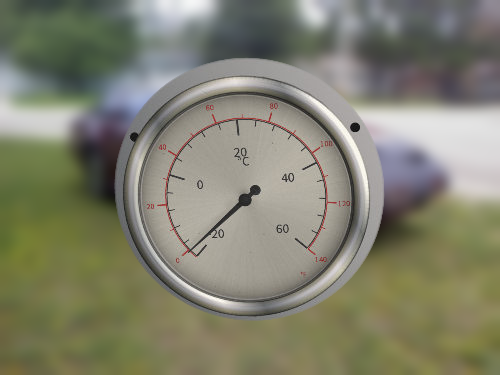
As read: -18,°C
